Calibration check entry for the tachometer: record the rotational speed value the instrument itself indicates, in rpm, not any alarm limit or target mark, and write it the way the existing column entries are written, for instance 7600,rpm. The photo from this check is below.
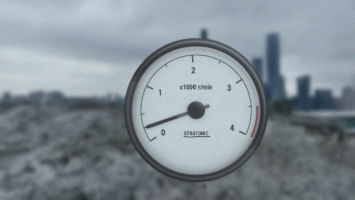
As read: 250,rpm
